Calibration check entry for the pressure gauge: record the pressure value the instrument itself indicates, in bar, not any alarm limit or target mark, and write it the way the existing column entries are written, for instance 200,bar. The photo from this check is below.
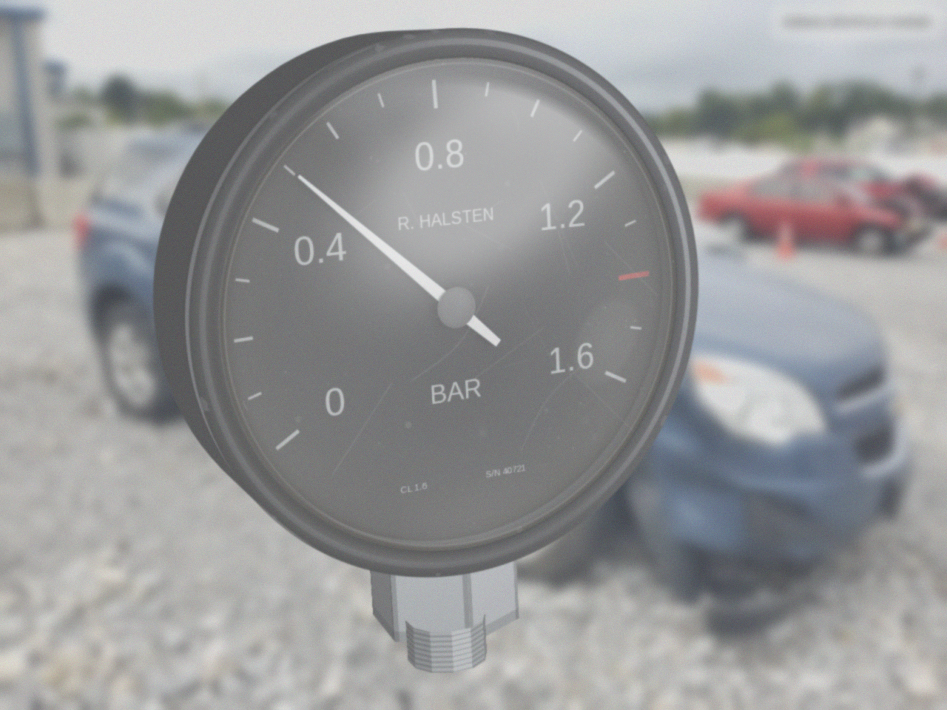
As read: 0.5,bar
